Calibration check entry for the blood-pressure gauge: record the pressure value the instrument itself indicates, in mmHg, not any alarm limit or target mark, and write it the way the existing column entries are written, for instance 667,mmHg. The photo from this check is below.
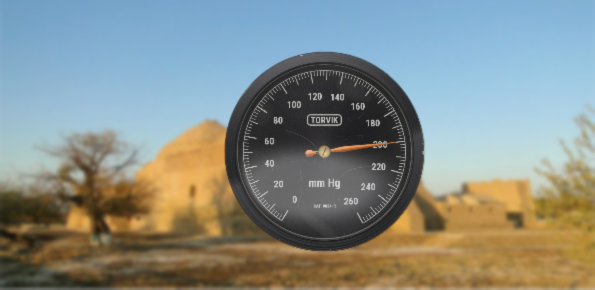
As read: 200,mmHg
